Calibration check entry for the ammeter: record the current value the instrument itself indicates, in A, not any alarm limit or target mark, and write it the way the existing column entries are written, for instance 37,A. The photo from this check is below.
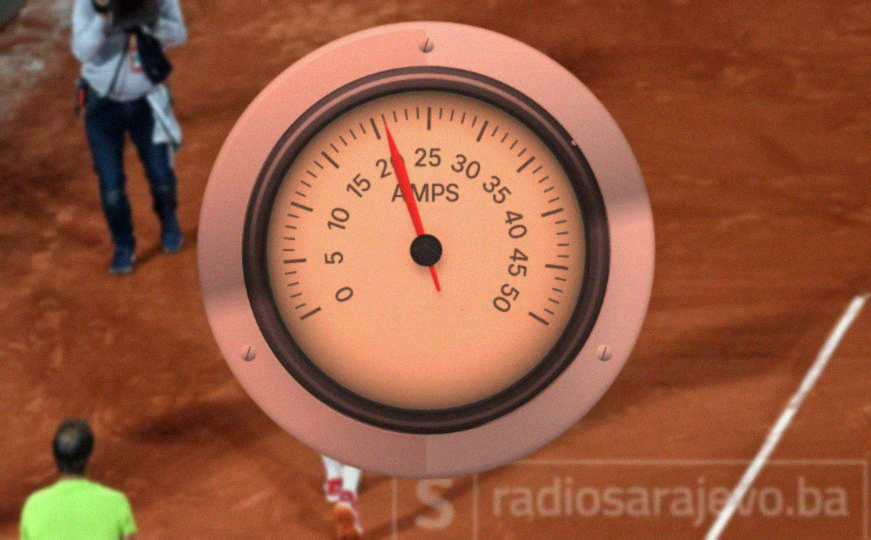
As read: 21,A
